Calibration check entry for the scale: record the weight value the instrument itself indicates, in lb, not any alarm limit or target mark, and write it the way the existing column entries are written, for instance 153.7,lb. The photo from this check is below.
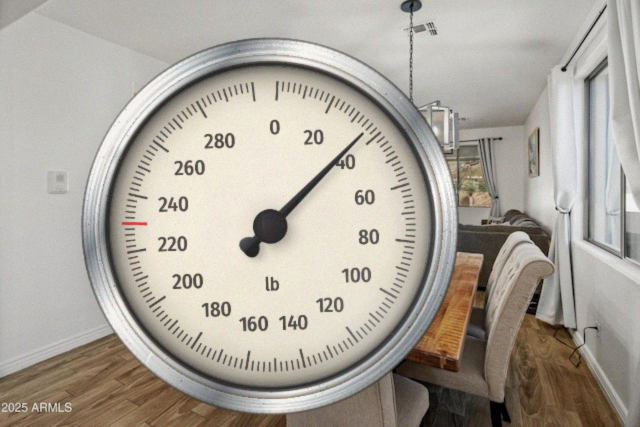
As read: 36,lb
